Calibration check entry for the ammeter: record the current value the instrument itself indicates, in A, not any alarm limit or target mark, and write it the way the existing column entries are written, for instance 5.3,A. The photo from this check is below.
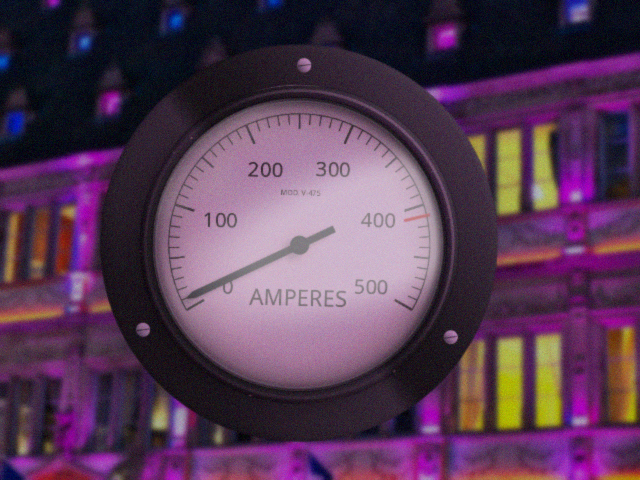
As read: 10,A
